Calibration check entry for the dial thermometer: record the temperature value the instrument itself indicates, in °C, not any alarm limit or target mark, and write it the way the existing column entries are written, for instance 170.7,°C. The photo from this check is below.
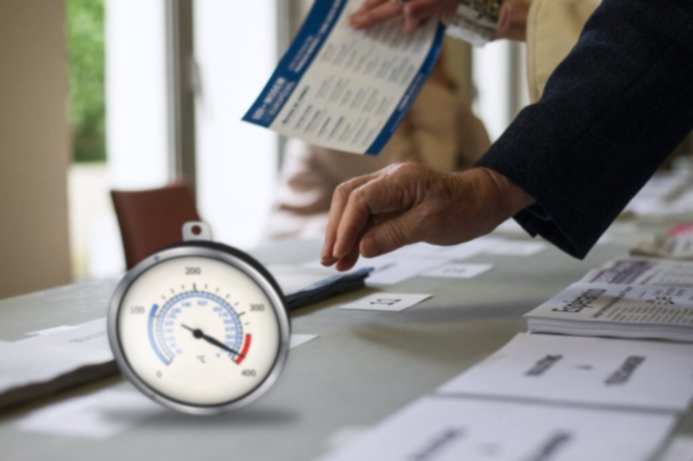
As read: 380,°C
